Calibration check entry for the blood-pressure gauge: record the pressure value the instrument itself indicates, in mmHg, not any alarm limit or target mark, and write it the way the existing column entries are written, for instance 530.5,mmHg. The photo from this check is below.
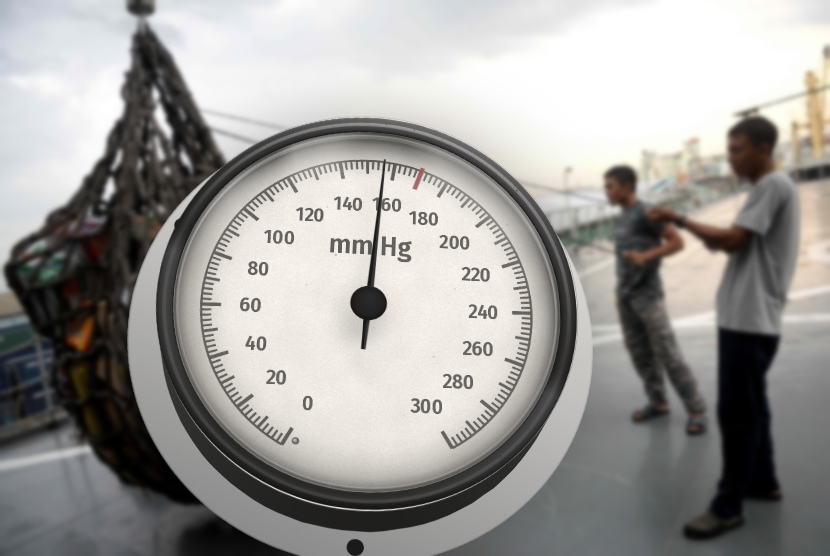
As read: 156,mmHg
